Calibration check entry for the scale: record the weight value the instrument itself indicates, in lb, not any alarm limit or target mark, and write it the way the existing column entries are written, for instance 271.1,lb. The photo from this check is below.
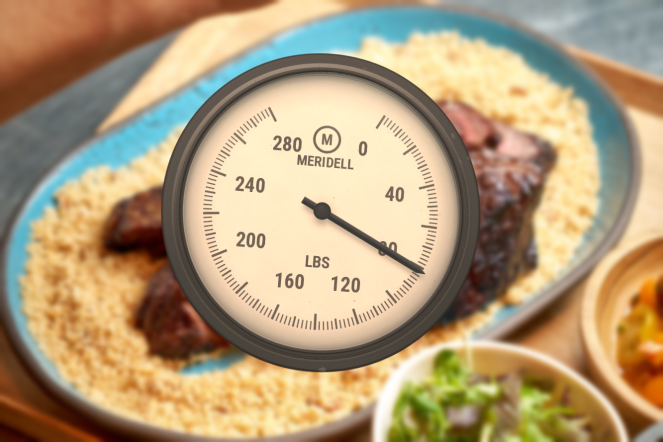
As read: 82,lb
